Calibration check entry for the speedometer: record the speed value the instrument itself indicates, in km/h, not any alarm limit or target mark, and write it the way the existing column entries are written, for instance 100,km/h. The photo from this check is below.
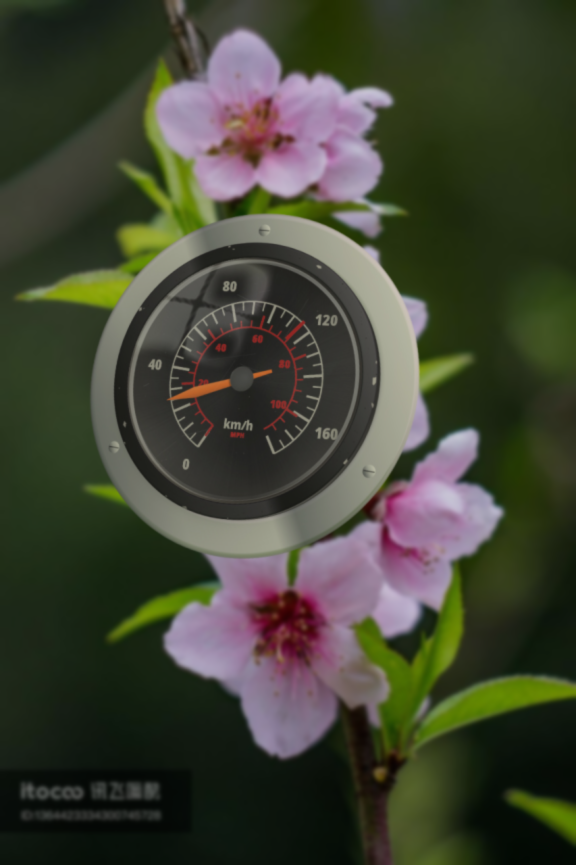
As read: 25,km/h
